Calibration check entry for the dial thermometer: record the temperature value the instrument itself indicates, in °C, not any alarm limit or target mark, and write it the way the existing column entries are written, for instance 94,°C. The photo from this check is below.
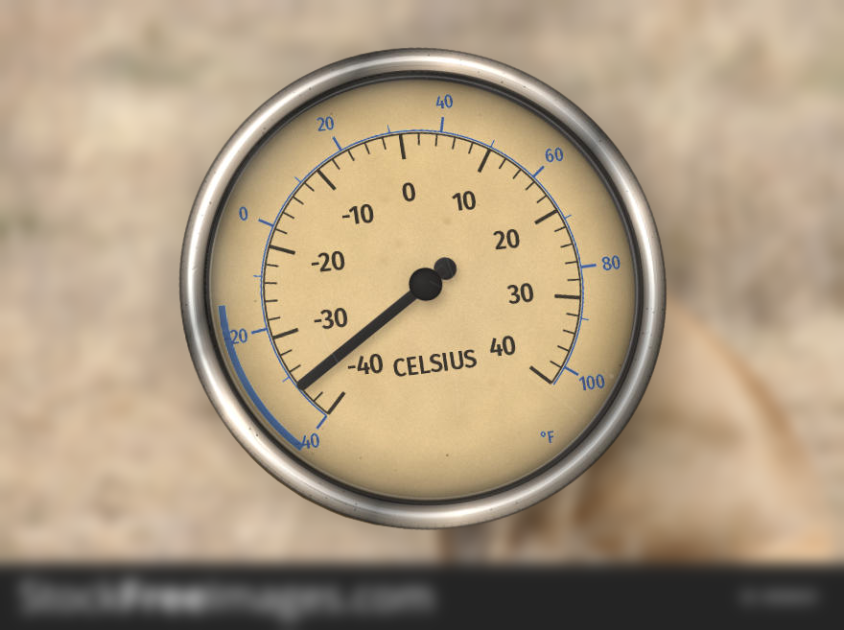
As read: -36,°C
